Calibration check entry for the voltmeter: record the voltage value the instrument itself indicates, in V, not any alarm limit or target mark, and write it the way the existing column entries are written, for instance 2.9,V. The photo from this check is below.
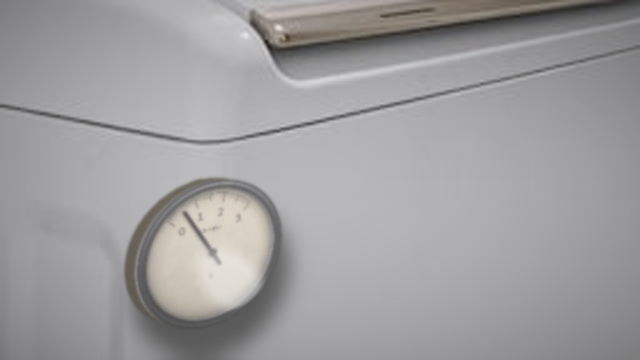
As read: 0.5,V
